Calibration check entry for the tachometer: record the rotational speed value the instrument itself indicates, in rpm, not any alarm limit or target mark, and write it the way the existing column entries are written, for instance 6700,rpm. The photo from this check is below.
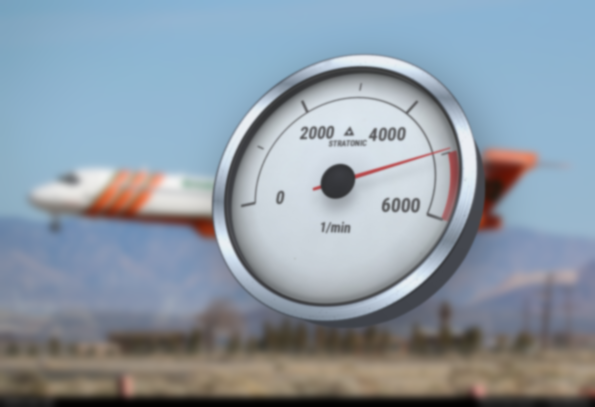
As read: 5000,rpm
